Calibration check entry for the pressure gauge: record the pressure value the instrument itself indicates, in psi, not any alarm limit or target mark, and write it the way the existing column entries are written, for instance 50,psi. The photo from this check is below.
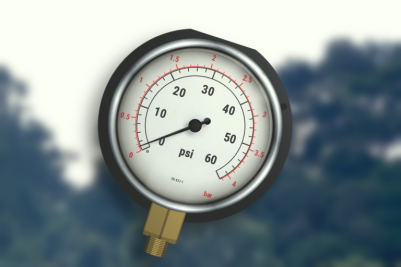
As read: 1,psi
